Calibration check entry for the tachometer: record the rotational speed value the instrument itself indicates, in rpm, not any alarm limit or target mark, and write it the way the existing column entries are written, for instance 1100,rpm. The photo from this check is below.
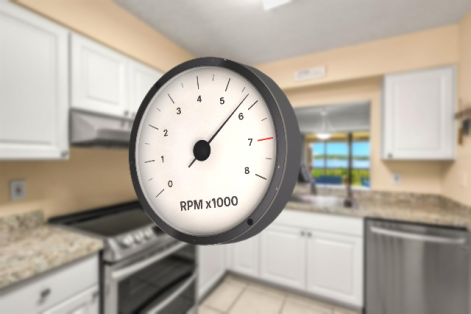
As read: 5750,rpm
